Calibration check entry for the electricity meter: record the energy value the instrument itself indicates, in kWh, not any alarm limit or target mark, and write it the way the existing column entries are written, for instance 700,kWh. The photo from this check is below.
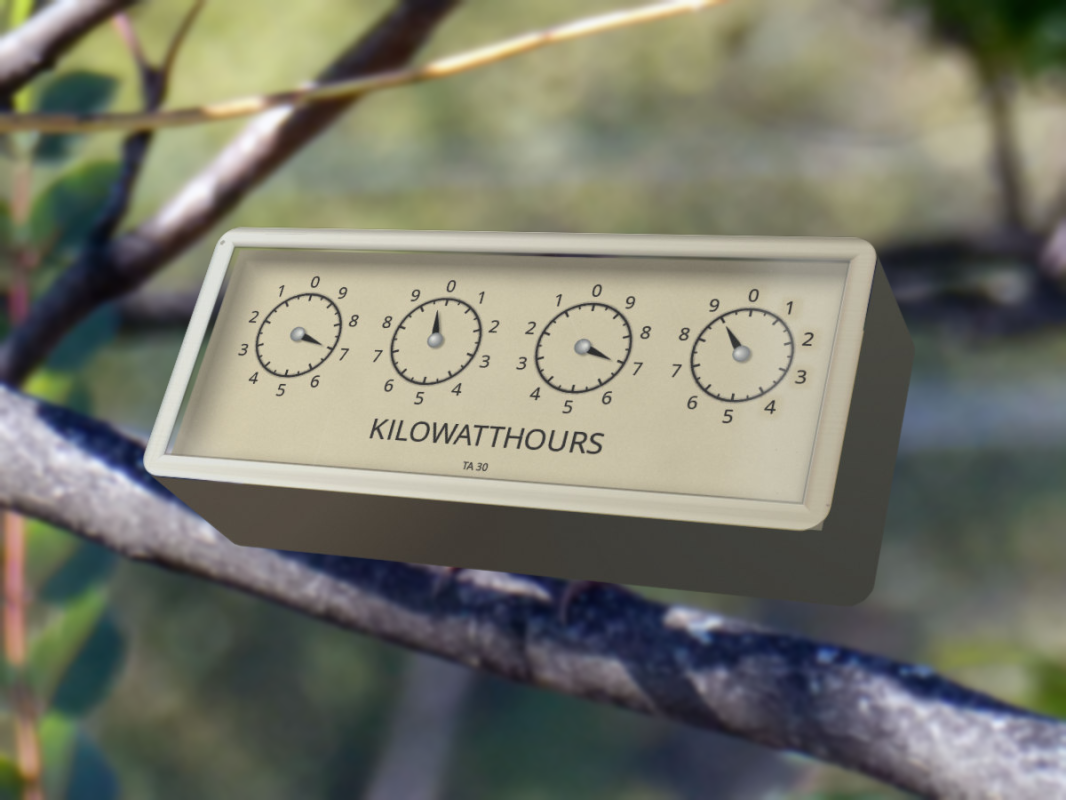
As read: 6969,kWh
